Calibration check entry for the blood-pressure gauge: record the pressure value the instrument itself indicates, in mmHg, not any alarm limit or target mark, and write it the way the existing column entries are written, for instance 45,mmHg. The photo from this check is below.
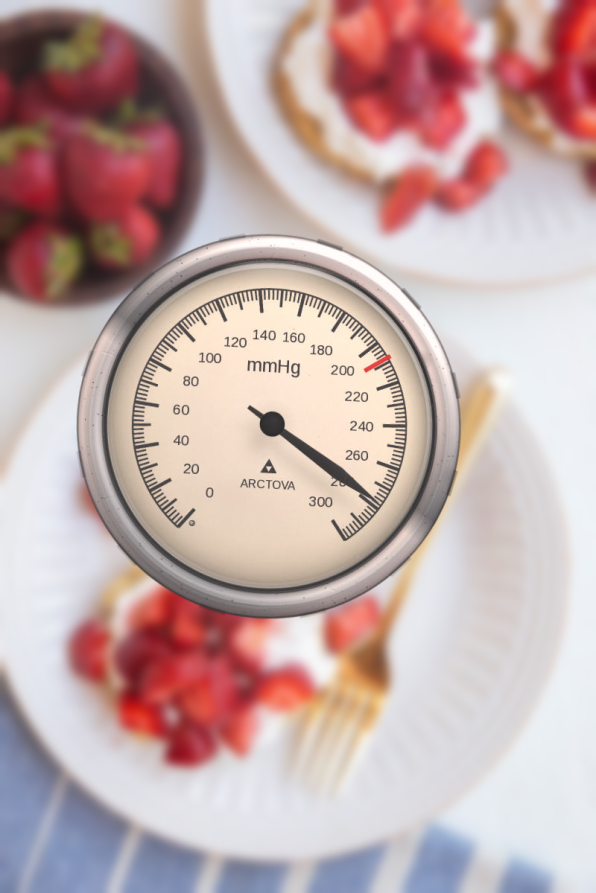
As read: 278,mmHg
